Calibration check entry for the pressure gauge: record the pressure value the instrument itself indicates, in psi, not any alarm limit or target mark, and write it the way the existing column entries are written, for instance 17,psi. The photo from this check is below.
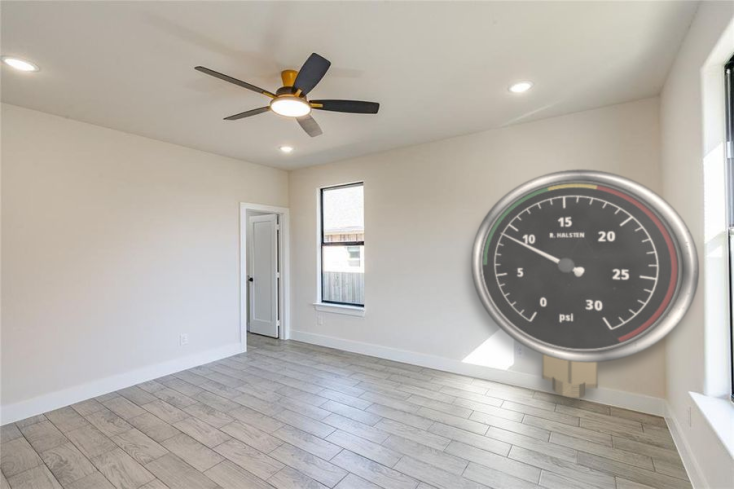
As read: 9,psi
